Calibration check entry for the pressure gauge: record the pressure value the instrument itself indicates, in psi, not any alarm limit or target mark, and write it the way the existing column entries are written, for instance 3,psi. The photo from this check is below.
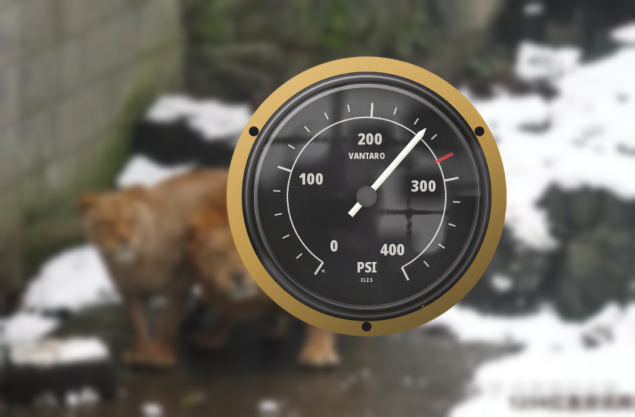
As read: 250,psi
